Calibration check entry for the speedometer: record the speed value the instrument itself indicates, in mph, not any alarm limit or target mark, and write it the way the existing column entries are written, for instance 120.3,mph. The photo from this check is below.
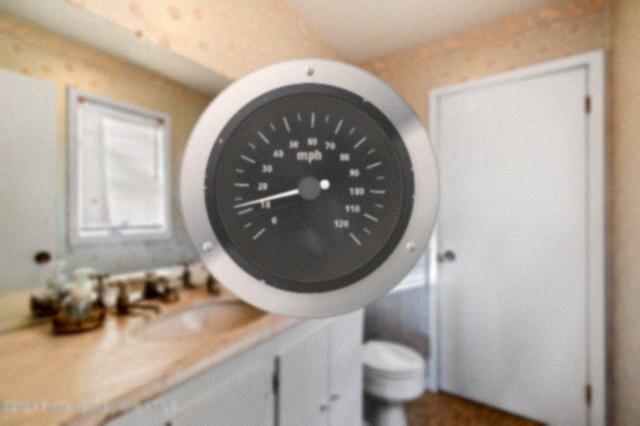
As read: 12.5,mph
